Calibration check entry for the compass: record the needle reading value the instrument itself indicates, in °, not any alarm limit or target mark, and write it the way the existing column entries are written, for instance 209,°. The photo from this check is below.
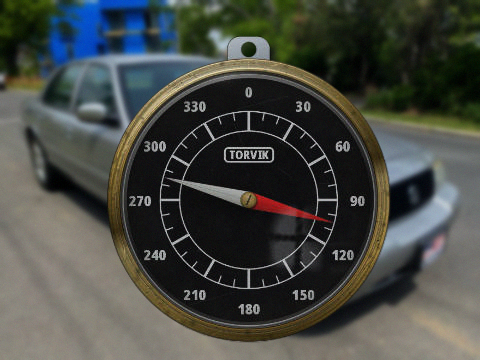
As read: 105,°
